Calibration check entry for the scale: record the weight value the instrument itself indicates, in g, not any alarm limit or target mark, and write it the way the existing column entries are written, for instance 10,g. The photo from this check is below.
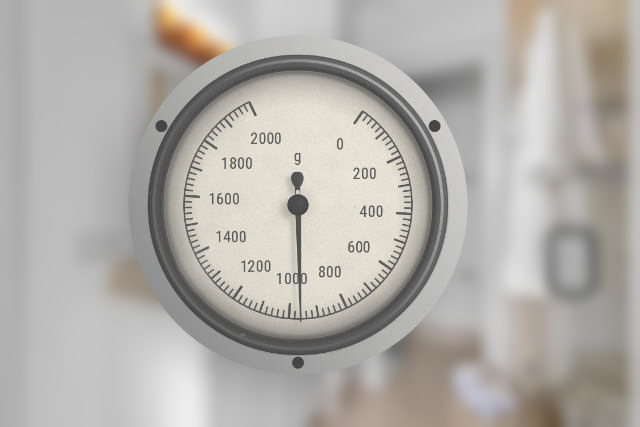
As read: 960,g
